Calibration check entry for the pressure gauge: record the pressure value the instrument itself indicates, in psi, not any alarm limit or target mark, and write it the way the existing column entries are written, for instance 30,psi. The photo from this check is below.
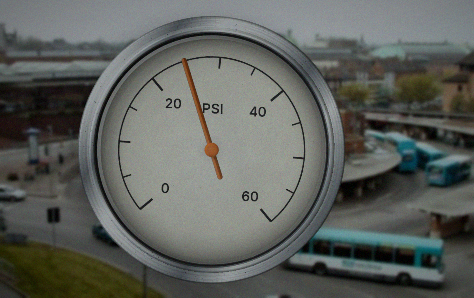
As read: 25,psi
